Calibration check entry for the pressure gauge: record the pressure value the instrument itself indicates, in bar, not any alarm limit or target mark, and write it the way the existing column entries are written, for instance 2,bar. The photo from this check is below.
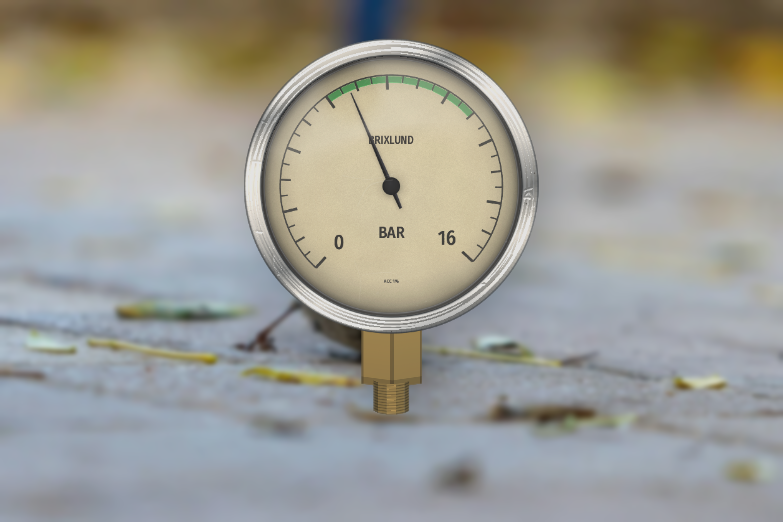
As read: 6.75,bar
